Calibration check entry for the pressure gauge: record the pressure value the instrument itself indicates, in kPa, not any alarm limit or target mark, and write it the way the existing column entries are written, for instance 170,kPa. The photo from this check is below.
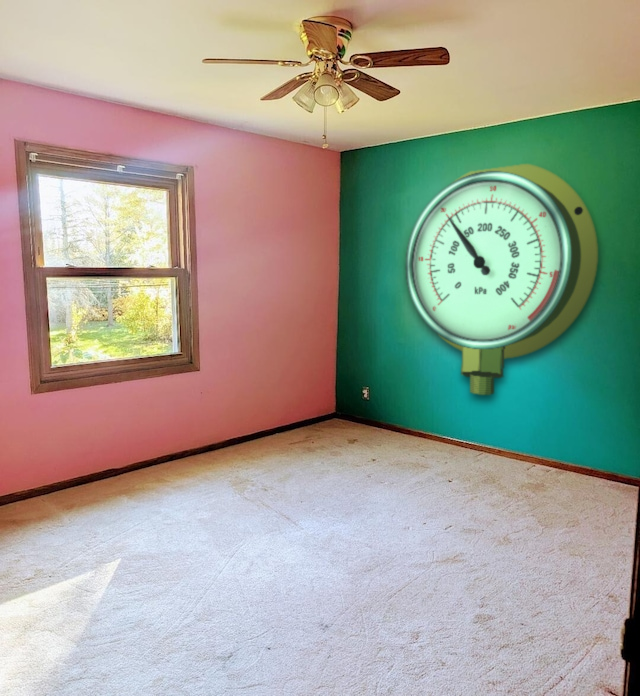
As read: 140,kPa
